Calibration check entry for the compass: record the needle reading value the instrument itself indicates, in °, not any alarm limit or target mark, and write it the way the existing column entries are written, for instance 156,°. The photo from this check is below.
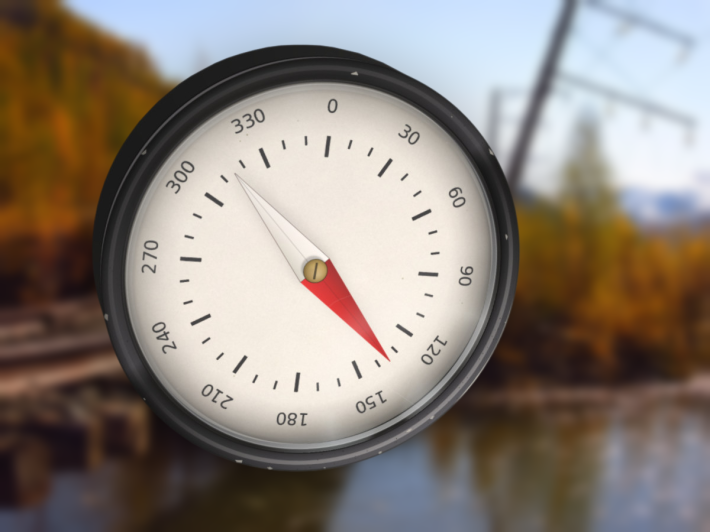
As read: 135,°
